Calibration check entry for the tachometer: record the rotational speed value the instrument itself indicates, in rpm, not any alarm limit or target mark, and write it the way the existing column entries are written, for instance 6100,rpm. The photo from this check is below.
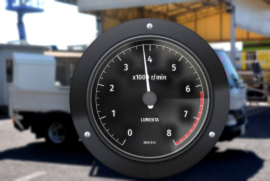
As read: 3800,rpm
